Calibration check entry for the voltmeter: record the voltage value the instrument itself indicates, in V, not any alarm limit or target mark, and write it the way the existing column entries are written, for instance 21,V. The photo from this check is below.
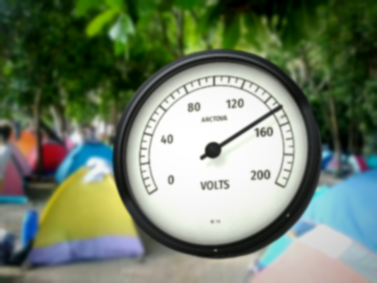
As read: 150,V
